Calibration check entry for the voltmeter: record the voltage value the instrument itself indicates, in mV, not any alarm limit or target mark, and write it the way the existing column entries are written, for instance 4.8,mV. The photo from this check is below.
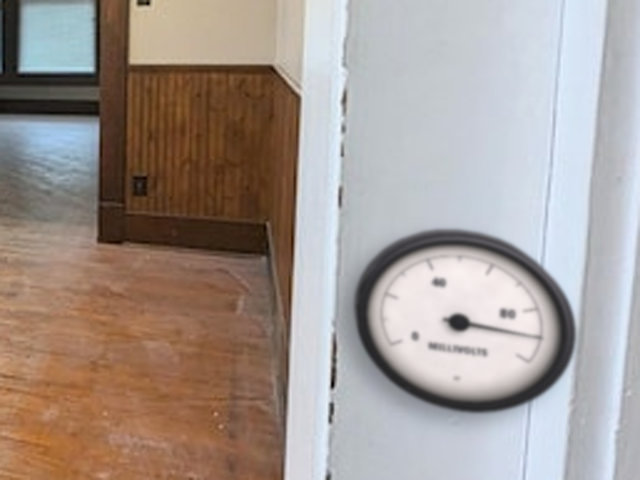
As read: 90,mV
